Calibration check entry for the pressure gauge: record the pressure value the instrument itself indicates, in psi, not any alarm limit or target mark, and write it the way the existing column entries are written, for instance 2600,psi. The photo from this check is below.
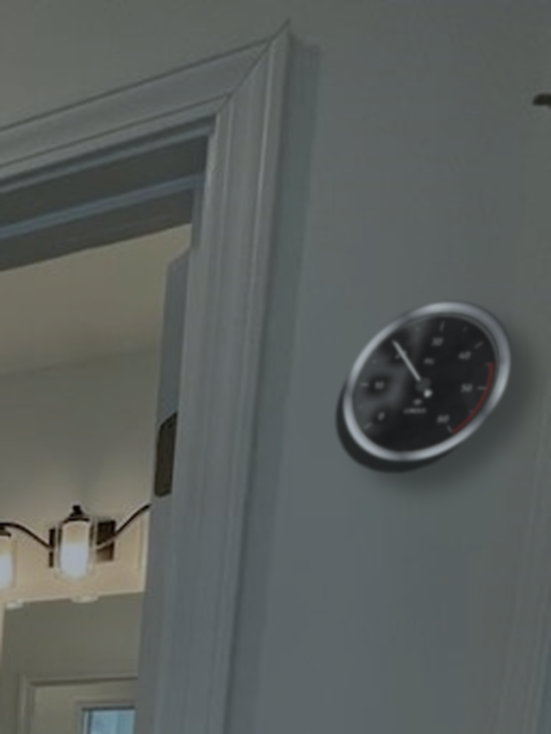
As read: 20,psi
